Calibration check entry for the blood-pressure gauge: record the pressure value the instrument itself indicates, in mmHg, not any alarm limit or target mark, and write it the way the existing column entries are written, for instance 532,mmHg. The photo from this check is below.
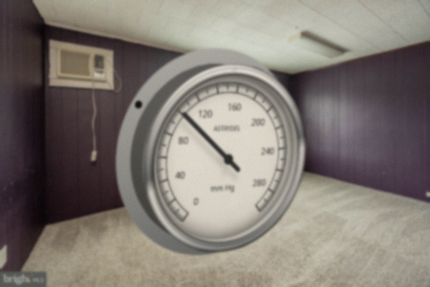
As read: 100,mmHg
